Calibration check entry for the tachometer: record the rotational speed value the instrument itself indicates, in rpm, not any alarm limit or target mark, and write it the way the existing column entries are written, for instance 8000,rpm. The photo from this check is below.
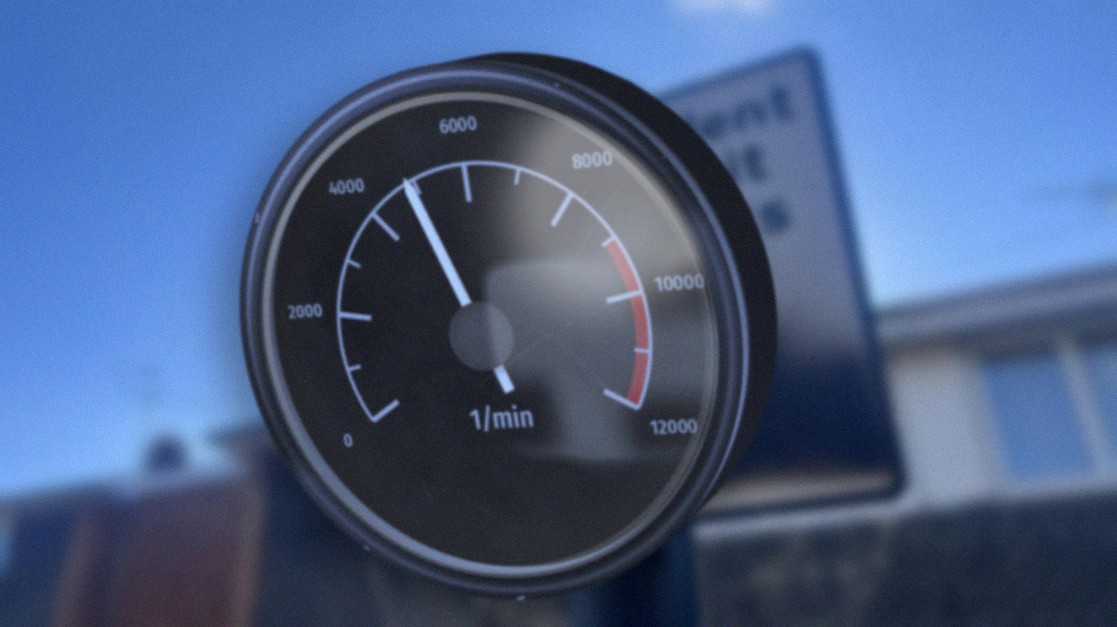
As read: 5000,rpm
